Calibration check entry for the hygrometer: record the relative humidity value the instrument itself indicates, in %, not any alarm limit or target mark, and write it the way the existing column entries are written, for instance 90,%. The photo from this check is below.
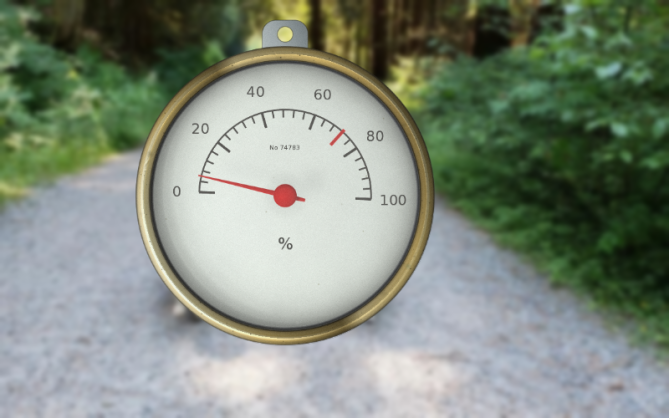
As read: 6,%
